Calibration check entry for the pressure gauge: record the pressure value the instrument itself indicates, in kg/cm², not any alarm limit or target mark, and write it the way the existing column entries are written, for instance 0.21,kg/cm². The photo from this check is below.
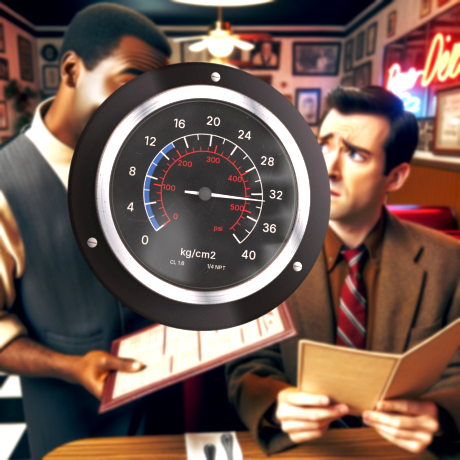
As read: 33,kg/cm²
